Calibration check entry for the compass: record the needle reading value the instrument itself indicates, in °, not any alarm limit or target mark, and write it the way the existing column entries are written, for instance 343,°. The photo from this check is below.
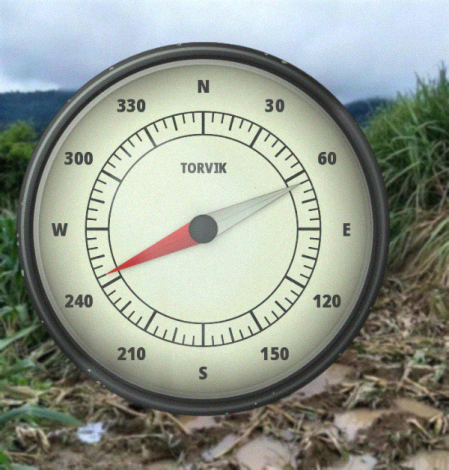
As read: 245,°
